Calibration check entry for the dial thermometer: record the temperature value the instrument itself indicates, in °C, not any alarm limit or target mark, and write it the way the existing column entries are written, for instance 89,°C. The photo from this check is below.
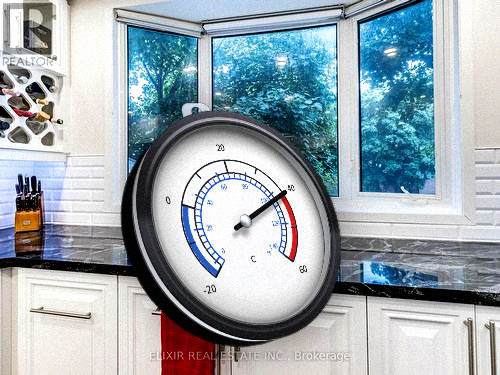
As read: 40,°C
